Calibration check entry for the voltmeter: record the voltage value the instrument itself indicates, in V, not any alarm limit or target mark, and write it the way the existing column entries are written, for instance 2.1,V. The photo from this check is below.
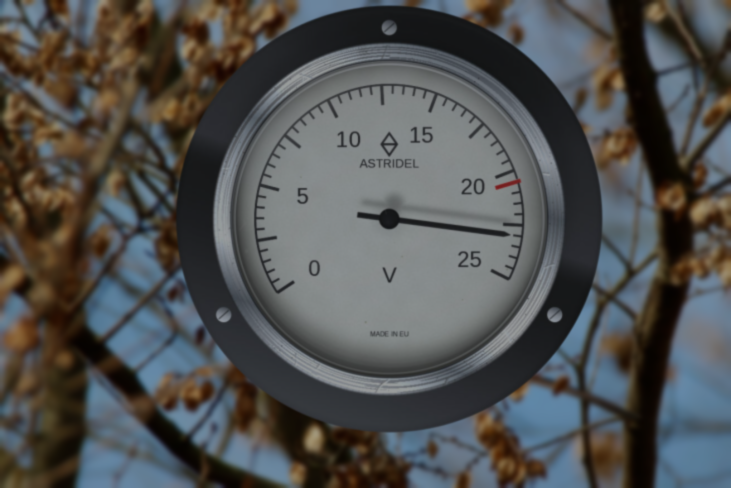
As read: 23,V
